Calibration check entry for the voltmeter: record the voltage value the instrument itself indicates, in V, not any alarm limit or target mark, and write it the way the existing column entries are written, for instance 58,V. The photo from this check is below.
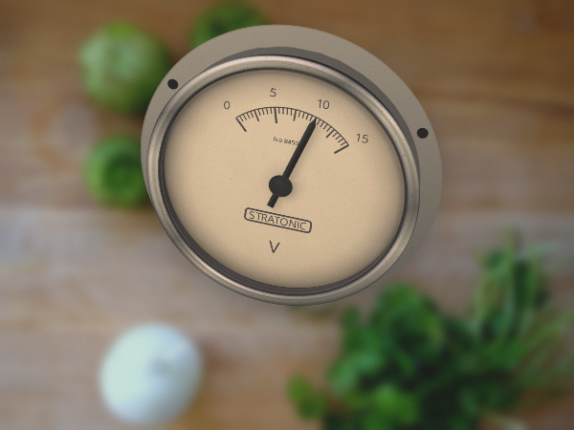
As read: 10,V
